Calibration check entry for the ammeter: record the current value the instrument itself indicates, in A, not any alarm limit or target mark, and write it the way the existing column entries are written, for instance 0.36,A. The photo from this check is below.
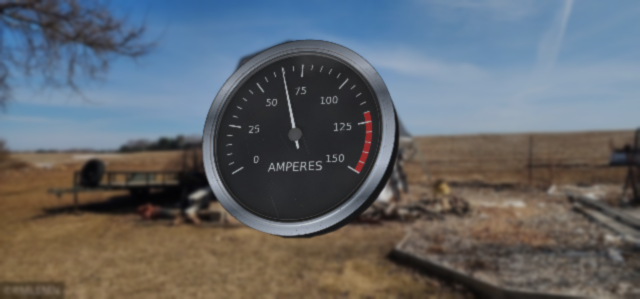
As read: 65,A
